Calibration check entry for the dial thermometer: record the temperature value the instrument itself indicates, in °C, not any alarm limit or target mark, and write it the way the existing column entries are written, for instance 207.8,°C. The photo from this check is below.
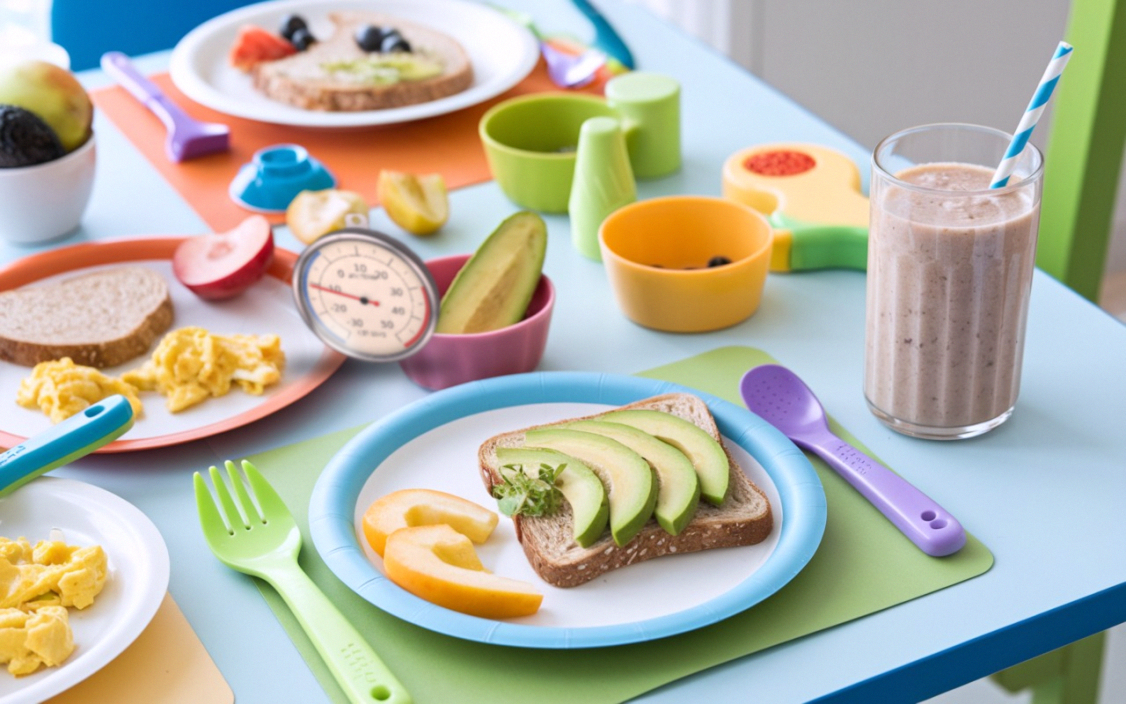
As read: -10,°C
